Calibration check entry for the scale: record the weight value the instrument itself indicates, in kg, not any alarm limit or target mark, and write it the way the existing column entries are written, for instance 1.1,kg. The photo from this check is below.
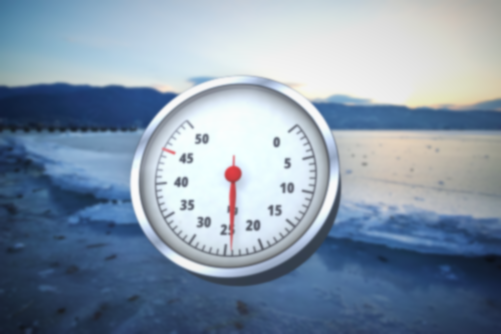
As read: 24,kg
